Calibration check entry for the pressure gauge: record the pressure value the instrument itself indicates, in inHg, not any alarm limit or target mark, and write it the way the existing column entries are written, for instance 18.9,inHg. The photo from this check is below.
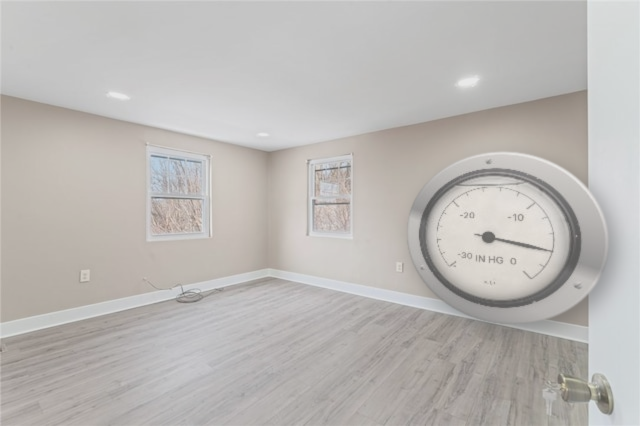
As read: -4,inHg
